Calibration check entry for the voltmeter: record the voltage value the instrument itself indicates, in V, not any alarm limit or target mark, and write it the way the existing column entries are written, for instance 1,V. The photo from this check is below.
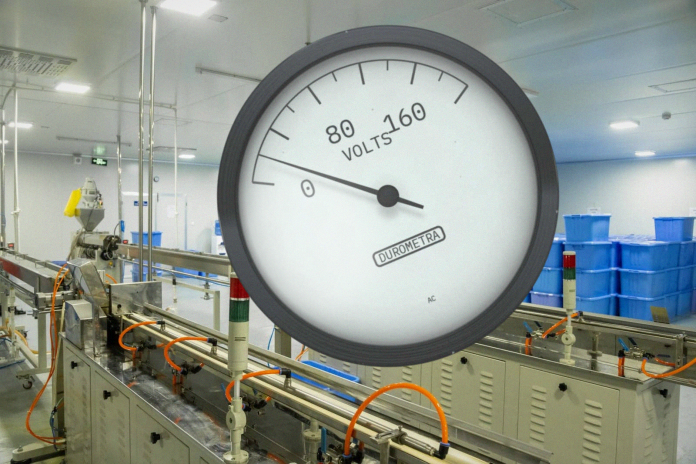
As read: 20,V
